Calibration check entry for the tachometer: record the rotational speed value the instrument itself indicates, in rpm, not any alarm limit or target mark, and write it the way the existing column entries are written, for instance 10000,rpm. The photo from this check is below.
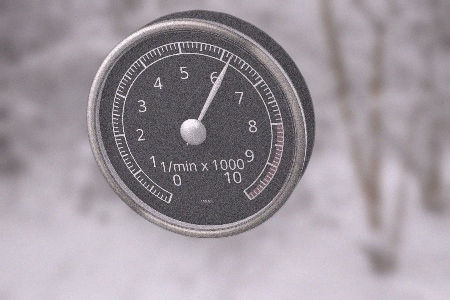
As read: 6200,rpm
